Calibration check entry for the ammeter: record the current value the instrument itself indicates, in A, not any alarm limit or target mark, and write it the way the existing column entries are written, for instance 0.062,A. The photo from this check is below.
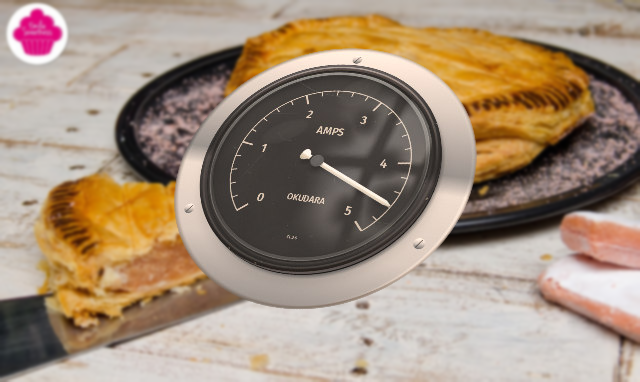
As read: 4.6,A
